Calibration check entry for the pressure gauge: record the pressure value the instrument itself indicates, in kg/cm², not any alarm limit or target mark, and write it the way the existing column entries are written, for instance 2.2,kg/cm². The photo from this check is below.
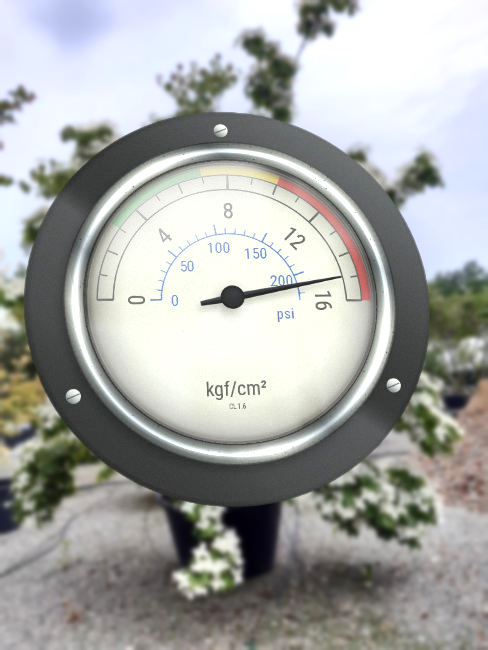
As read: 15,kg/cm²
